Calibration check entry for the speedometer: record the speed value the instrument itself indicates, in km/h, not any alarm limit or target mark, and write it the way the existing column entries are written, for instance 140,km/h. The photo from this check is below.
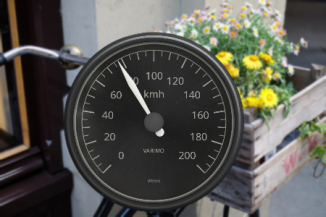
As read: 77.5,km/h
